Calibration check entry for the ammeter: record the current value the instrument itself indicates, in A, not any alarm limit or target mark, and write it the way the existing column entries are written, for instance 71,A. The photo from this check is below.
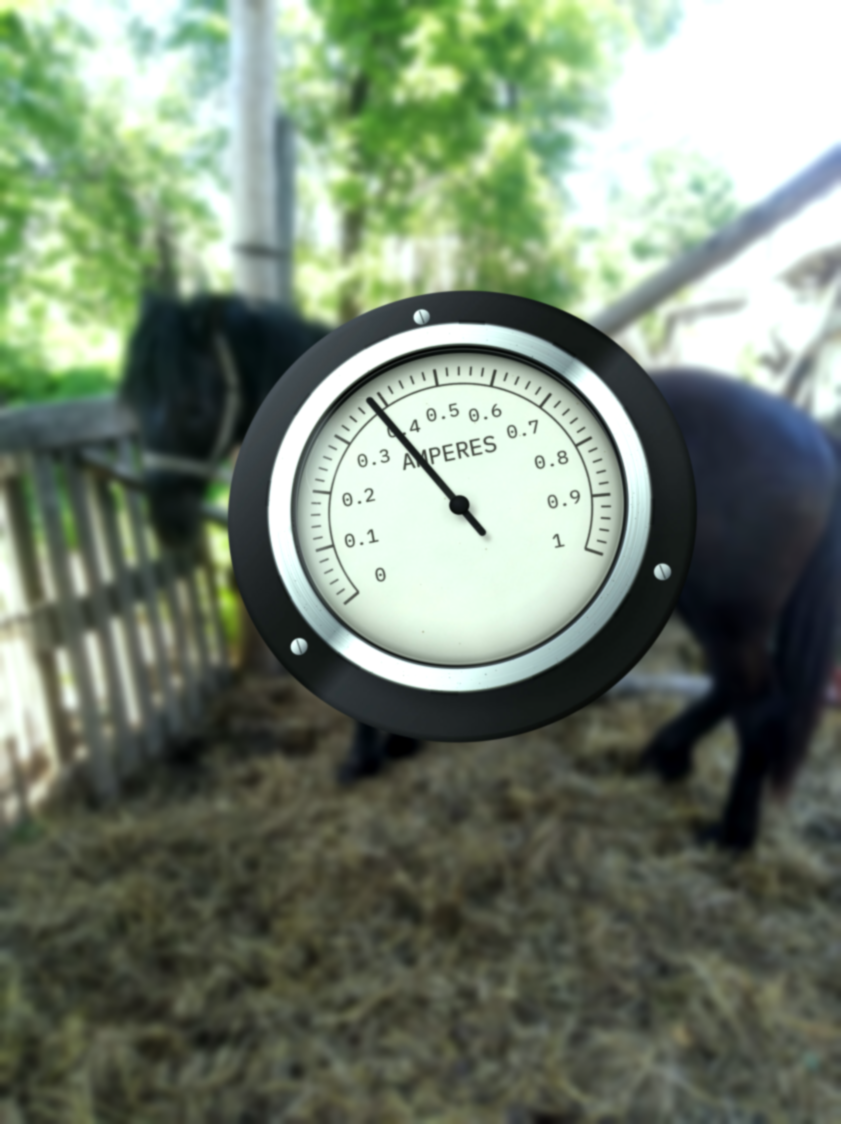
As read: 0.38,A
